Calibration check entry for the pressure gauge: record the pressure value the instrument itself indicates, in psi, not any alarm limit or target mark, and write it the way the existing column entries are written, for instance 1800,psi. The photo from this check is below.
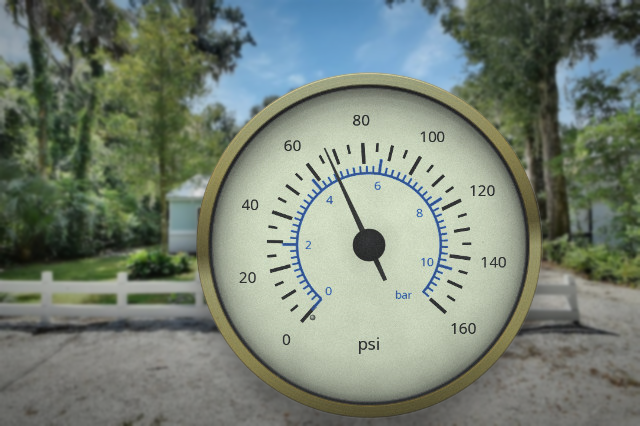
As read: 67.5,psi
